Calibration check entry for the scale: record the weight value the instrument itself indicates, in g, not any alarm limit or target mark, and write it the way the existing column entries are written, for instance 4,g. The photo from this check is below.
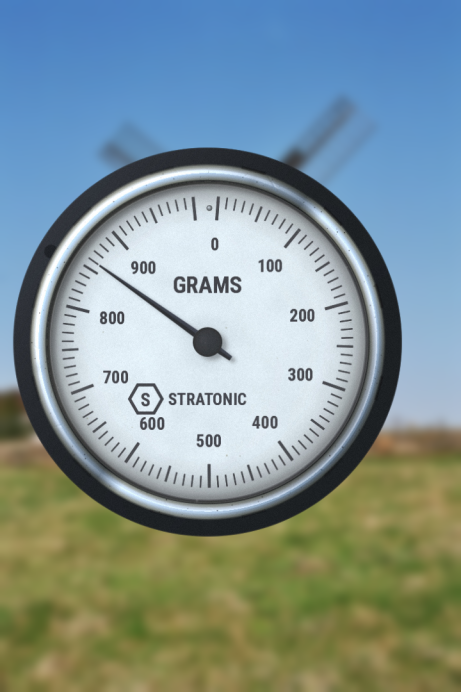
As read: 860,g
